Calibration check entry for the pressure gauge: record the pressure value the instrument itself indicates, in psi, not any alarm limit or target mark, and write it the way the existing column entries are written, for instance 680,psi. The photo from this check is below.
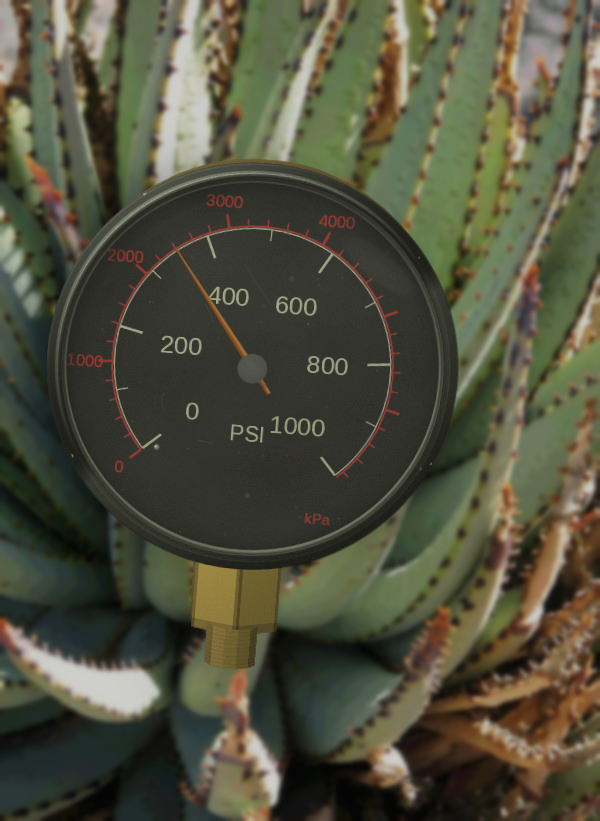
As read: 350,psi
